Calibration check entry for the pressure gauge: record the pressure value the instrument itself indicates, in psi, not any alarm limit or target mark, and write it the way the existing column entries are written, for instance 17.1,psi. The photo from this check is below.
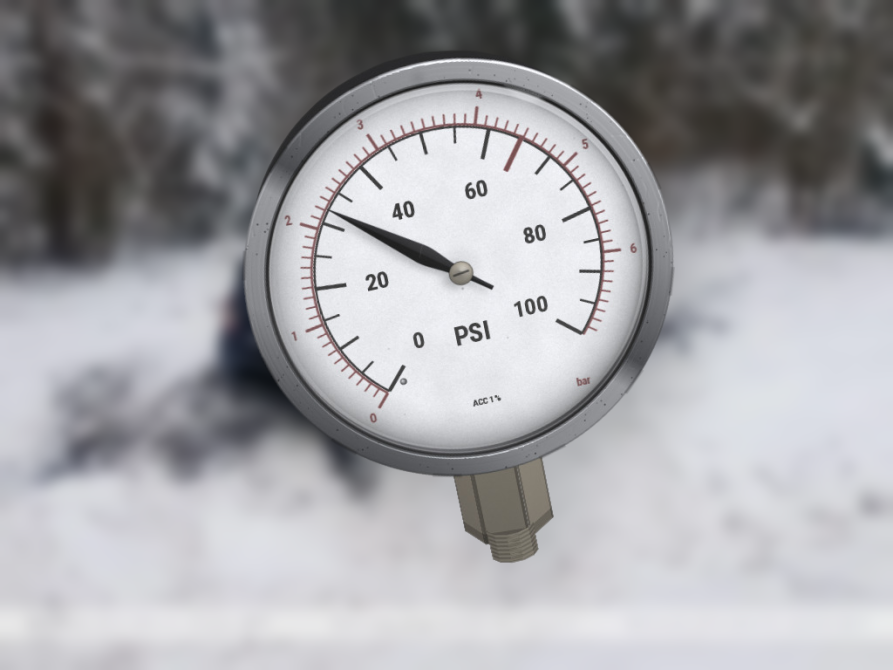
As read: 32.5,psi
